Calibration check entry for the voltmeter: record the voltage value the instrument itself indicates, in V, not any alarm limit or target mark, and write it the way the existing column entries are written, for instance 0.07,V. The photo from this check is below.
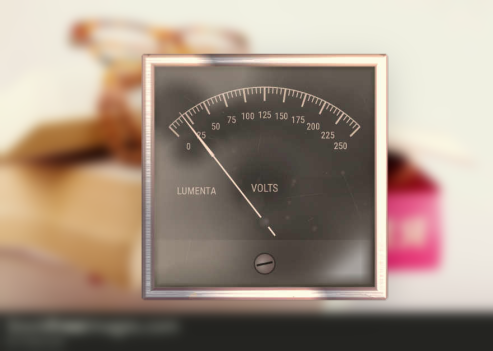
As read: 20,V
